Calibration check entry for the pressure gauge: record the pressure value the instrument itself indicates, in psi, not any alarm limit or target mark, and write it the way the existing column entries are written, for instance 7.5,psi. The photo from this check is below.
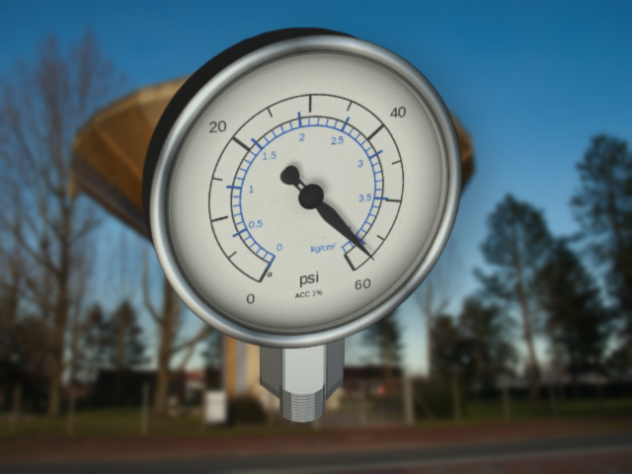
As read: 57.5,psi
